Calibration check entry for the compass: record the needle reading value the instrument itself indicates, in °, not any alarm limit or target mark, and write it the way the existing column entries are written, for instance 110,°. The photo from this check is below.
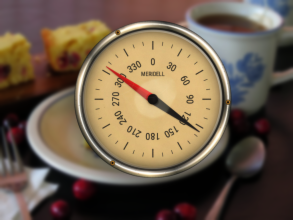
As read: 305,°
